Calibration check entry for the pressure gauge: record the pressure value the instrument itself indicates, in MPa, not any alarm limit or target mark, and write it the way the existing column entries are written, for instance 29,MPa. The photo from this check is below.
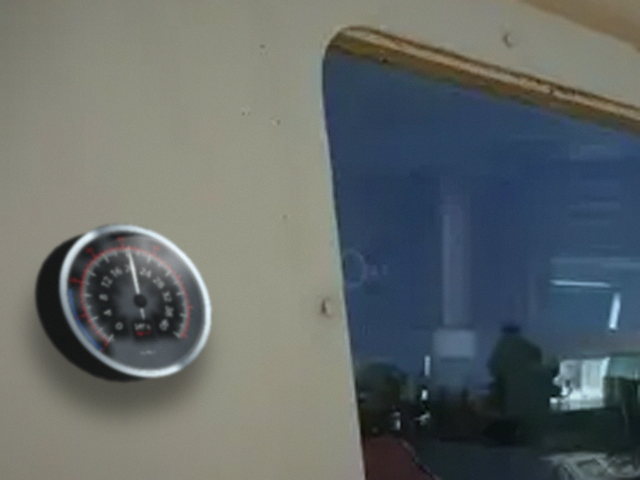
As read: 20,MPa
